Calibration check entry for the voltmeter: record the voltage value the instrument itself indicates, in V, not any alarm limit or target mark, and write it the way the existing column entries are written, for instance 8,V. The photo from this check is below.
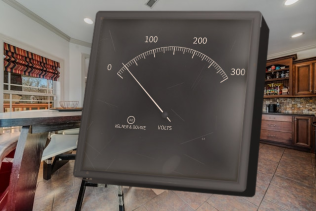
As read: 25,V
